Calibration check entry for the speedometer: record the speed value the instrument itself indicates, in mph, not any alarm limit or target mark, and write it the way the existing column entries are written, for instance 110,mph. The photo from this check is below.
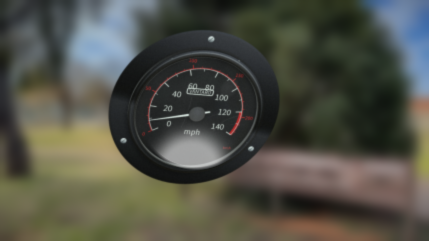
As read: 10,mph
